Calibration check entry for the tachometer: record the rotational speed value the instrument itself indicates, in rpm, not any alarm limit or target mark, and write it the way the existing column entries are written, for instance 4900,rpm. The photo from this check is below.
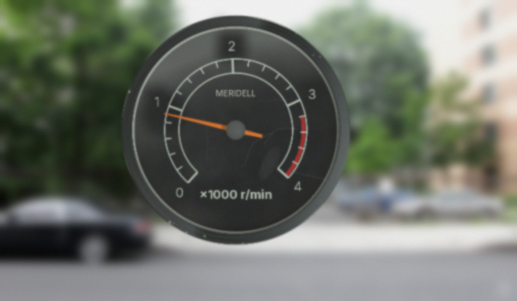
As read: 900,rpm
